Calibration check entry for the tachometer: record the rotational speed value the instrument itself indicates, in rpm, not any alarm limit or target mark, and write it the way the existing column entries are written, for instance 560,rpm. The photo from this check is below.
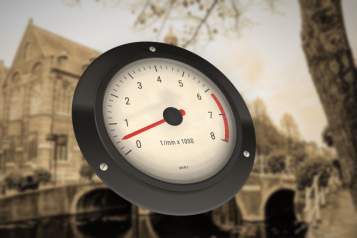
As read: 400,rpm
